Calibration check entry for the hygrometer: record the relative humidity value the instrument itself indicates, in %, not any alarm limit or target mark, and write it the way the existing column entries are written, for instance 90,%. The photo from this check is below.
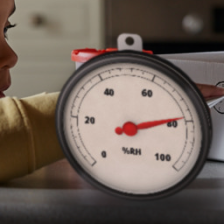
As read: 78,%
